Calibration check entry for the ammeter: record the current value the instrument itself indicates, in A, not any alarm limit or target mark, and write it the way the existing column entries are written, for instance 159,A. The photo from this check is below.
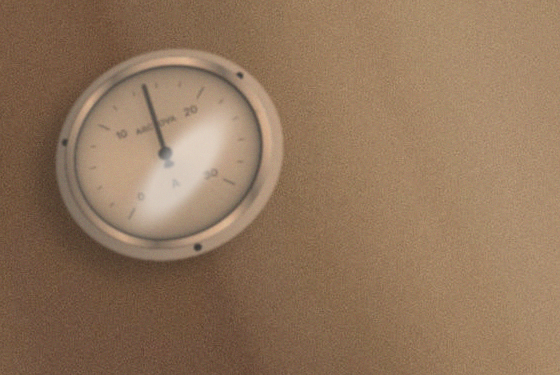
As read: 15,A
